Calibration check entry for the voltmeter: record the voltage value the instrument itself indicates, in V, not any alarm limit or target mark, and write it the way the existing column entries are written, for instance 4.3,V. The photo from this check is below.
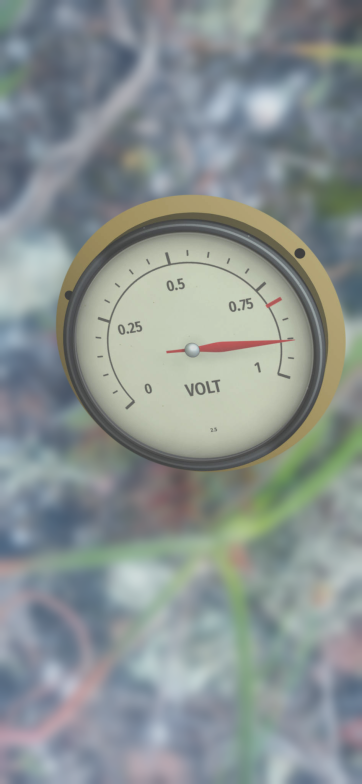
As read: 0.9,V
